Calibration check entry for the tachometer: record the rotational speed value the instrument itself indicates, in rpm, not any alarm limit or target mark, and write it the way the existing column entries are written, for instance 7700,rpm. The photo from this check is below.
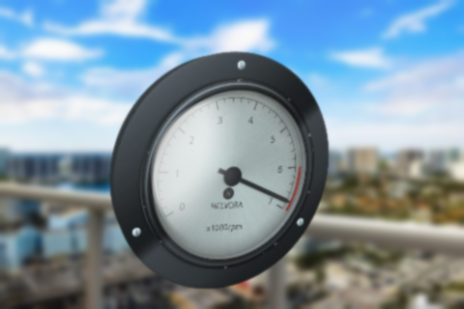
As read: 6800,rpm
